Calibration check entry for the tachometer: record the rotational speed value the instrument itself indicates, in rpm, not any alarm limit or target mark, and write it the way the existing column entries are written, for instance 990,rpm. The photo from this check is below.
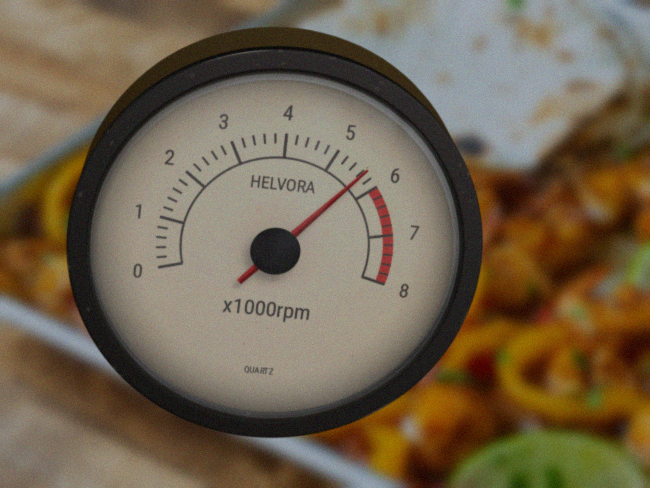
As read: 5600,rpm
